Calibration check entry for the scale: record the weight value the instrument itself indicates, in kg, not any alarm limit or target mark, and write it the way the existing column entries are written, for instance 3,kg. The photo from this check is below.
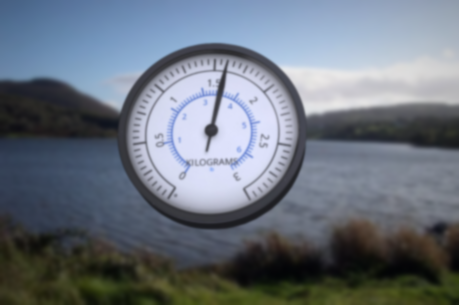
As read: 1.6,kg
